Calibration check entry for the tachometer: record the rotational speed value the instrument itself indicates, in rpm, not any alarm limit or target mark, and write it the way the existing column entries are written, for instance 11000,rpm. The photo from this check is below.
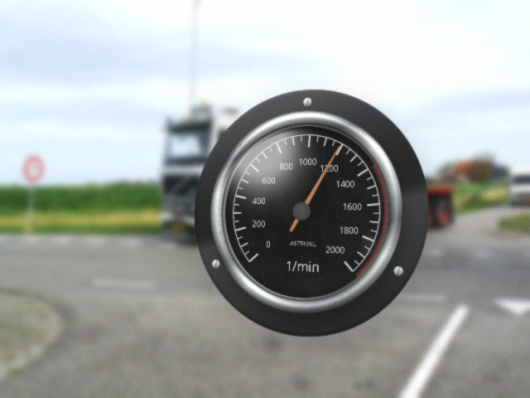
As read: 1200,rpm
